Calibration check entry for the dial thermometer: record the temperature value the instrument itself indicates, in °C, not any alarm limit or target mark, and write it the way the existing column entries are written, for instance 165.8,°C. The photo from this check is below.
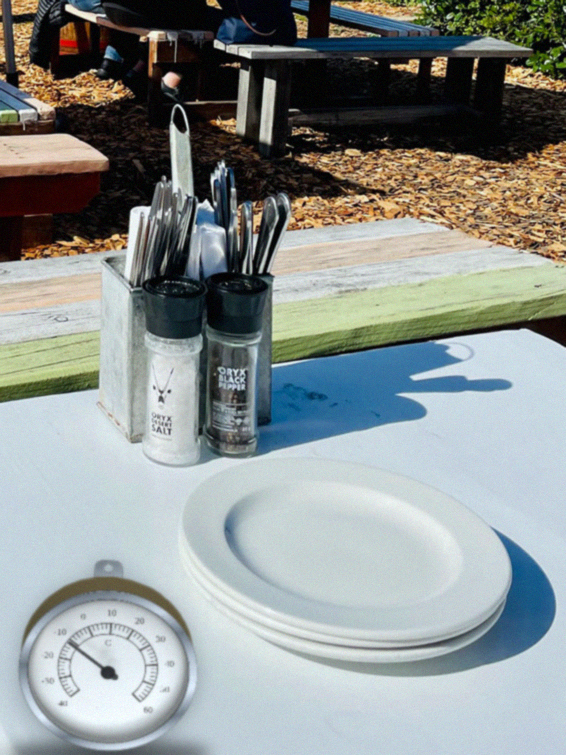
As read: -10,°C
